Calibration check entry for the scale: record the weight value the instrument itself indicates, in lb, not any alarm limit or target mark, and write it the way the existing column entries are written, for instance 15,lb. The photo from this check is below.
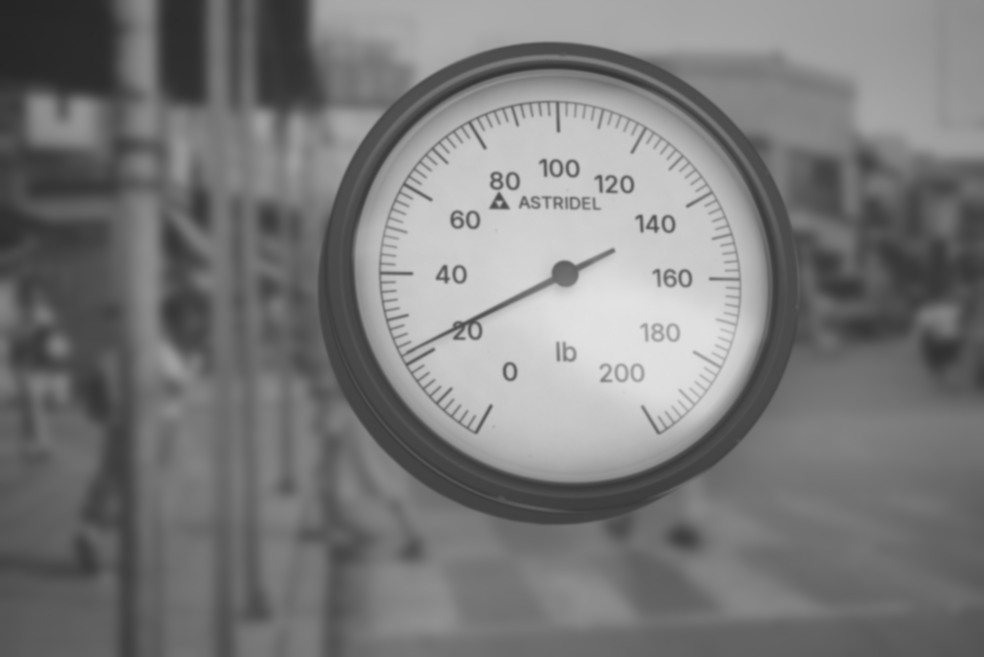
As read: 22,lb
